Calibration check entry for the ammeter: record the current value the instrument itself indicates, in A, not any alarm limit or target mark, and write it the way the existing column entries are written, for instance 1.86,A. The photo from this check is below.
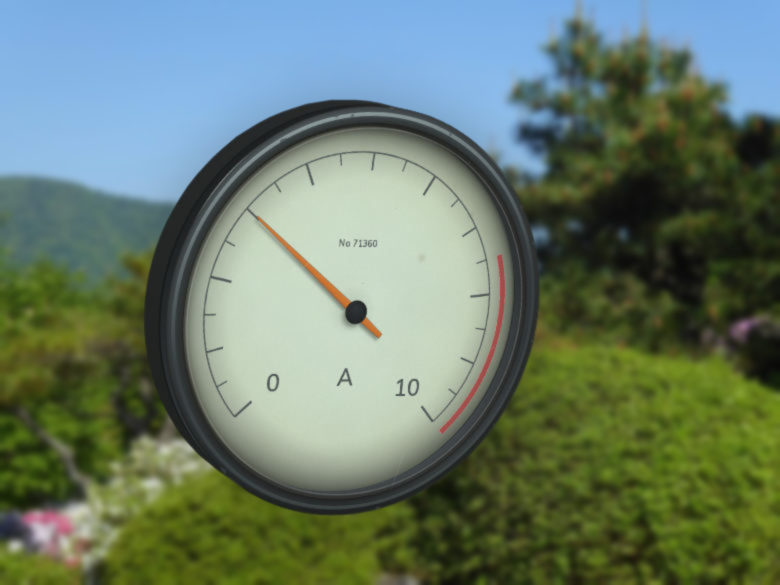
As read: 3,A
